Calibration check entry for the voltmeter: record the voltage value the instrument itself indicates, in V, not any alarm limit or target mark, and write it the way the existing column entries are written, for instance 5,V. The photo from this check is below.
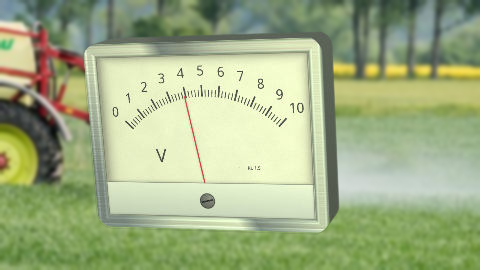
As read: 4,V
